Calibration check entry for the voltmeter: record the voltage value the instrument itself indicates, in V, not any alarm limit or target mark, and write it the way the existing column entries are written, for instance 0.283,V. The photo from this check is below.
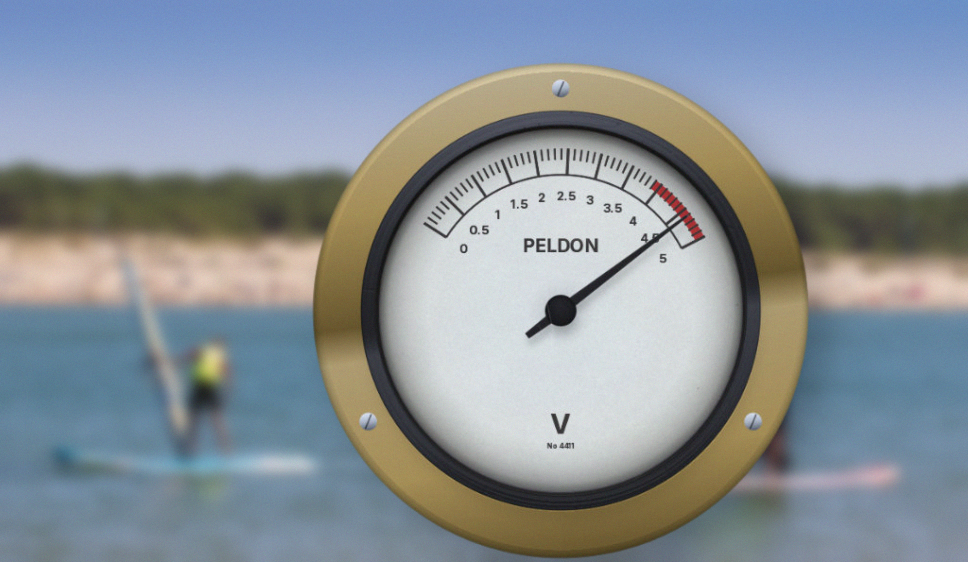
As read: 4.6,V
